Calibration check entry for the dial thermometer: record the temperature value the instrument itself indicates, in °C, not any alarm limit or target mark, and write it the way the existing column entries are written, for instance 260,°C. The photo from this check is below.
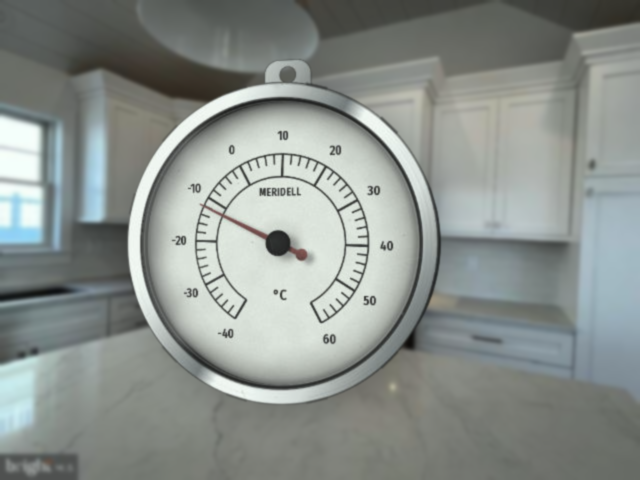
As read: -12,°C
